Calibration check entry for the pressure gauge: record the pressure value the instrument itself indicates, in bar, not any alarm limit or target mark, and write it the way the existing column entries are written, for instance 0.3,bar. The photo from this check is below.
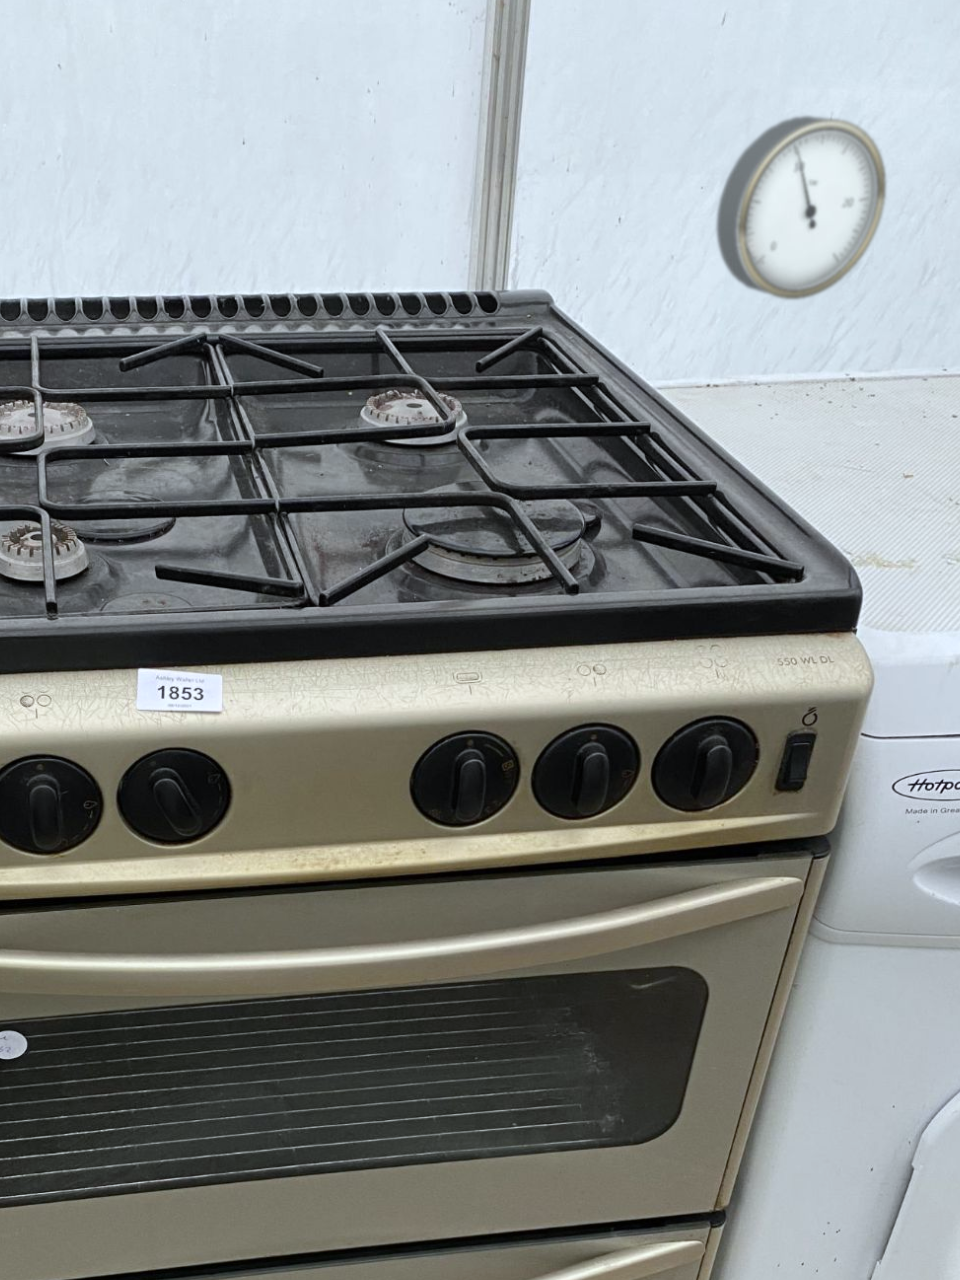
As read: 10,bar
